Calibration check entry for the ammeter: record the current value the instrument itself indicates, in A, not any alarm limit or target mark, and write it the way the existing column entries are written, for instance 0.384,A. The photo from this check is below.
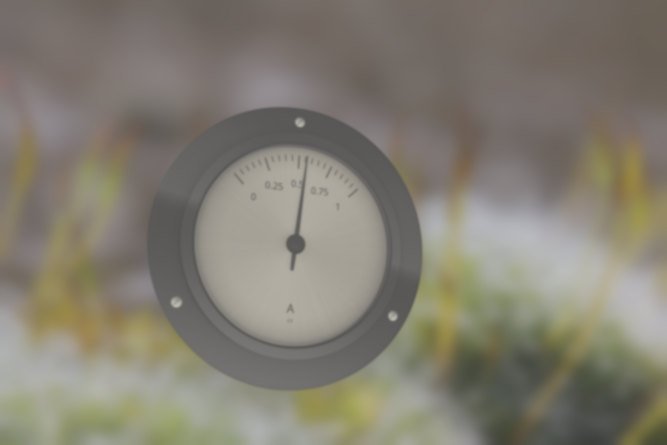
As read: 0.55,A
